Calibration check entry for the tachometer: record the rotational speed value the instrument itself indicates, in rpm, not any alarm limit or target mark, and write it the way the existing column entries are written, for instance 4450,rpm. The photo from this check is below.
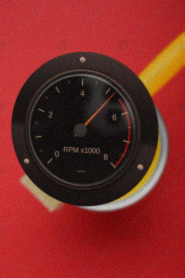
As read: 5250,rpm
